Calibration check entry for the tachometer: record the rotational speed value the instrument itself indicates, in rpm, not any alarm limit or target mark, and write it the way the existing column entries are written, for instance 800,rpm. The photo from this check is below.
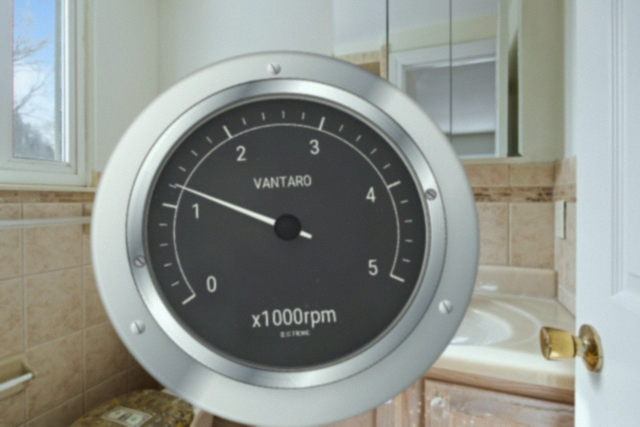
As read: 1200,rpm
